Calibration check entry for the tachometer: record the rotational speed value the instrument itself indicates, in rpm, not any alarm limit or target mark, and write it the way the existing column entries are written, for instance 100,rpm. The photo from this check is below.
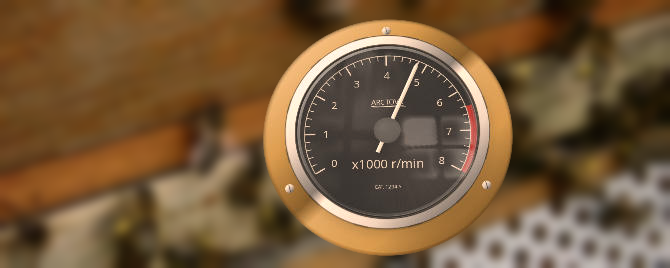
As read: 4800,rpm
